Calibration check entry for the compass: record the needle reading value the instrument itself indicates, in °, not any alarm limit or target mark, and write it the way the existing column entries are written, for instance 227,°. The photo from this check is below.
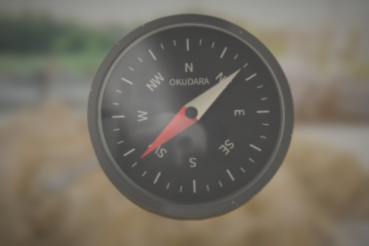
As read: 230,°
